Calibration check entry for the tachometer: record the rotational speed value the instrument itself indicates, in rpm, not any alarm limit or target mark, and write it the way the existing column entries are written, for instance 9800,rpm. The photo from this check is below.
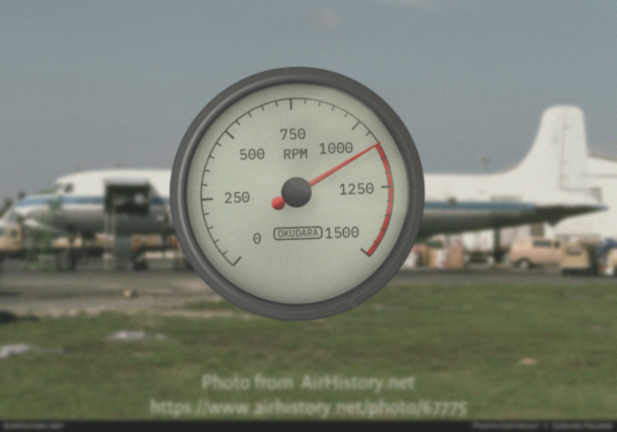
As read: 1100,rpm
